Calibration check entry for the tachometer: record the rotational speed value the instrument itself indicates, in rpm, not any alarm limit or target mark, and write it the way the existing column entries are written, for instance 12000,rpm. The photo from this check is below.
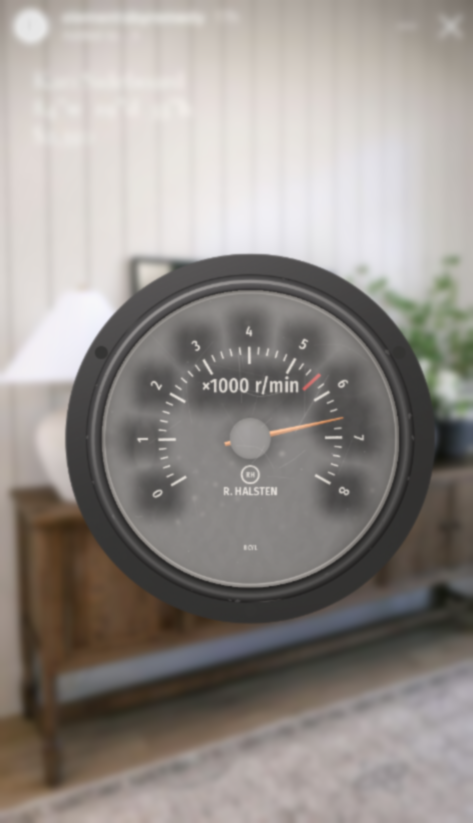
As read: 6600,rpm
